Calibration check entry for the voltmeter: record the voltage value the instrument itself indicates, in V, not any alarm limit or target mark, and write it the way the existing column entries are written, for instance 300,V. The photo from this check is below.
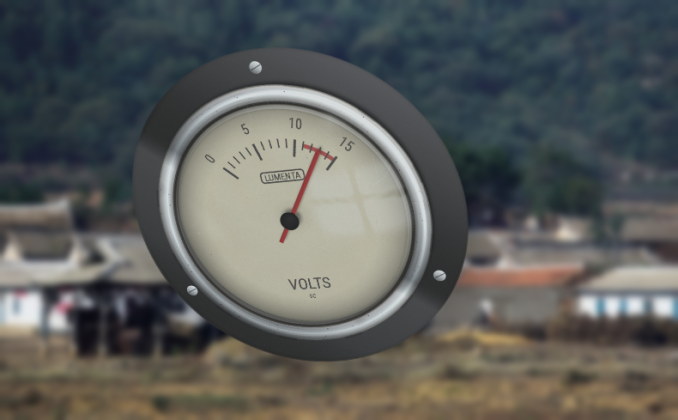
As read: 13,V
